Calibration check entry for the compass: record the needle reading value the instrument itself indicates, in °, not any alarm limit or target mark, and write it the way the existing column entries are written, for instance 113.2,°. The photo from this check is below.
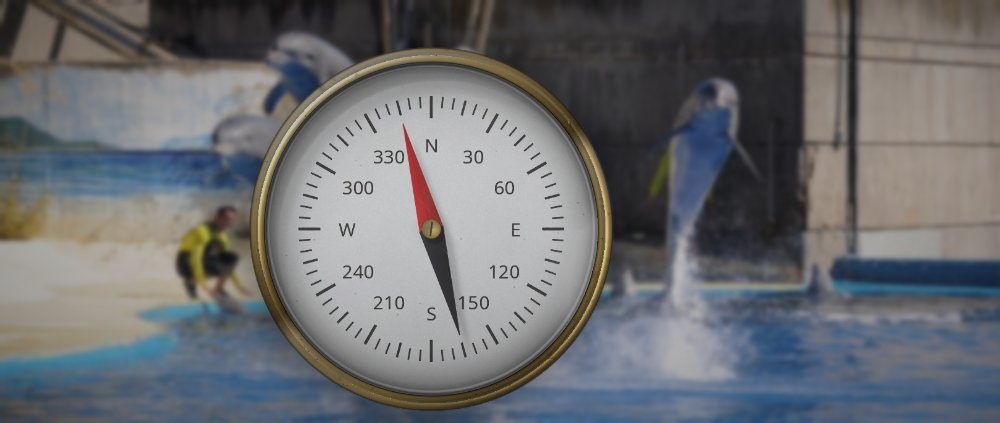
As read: 345,°
